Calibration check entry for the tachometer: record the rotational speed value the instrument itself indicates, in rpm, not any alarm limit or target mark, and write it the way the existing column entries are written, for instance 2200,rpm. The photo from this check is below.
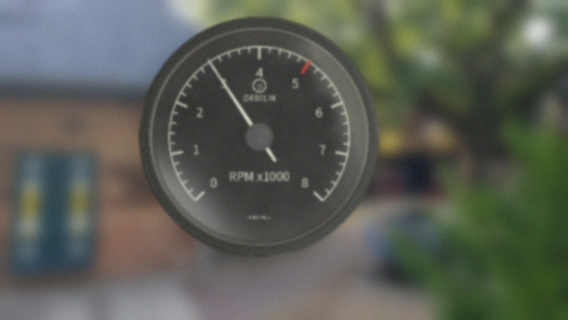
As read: 3000,rpm
